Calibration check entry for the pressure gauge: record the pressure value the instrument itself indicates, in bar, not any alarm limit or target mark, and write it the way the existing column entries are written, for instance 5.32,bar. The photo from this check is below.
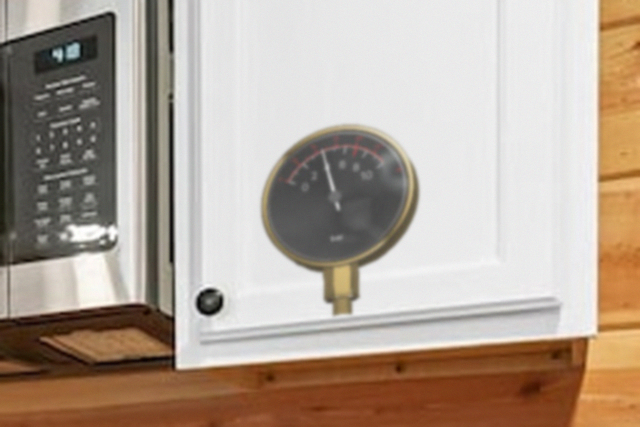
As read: 4,bar
